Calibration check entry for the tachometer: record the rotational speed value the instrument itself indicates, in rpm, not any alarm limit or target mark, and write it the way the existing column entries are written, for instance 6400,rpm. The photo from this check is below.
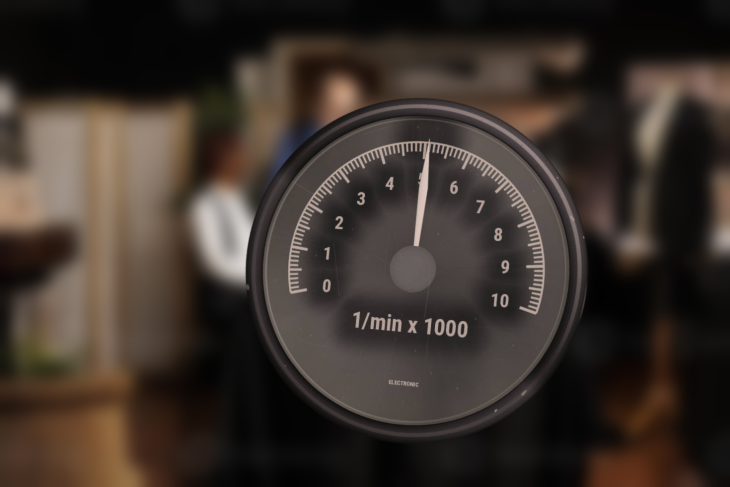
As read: 5100,rpm
